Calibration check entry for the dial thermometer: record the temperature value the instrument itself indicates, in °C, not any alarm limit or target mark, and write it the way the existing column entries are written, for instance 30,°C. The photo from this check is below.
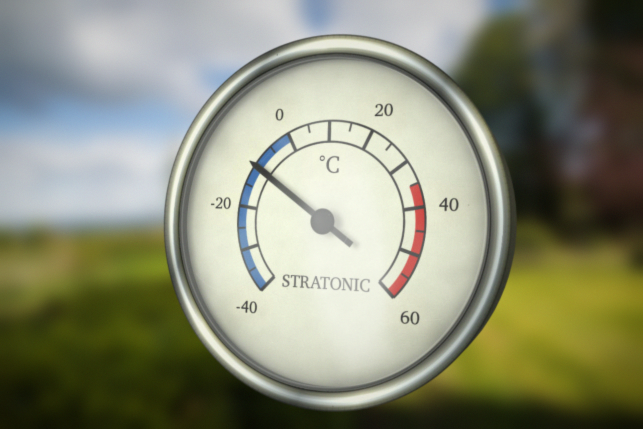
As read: -10,°C
